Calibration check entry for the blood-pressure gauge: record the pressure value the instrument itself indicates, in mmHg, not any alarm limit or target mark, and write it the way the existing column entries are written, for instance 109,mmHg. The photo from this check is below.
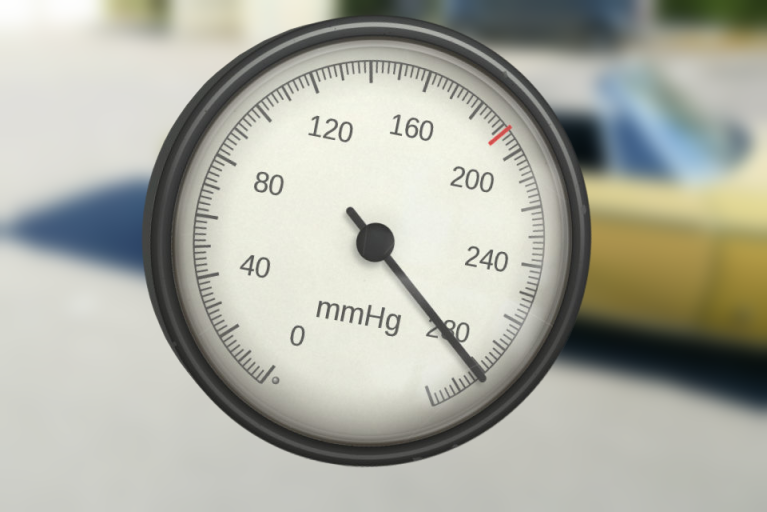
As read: 282,mmHg
